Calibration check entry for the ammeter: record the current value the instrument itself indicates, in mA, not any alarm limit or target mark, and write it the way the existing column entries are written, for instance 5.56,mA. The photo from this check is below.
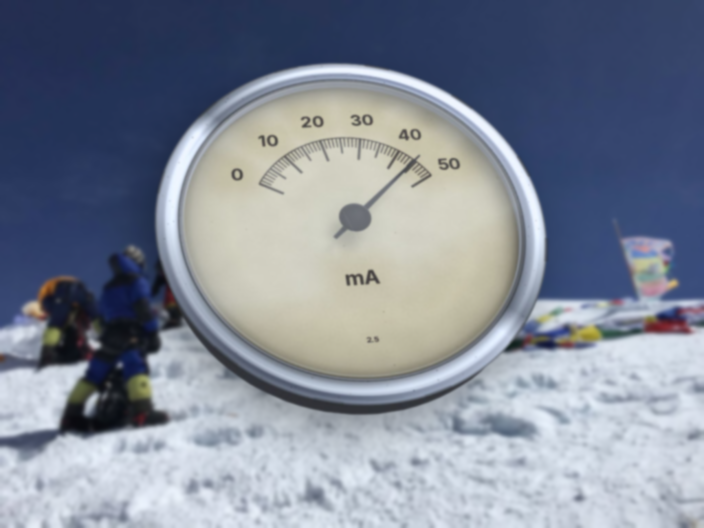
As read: 45,mA
